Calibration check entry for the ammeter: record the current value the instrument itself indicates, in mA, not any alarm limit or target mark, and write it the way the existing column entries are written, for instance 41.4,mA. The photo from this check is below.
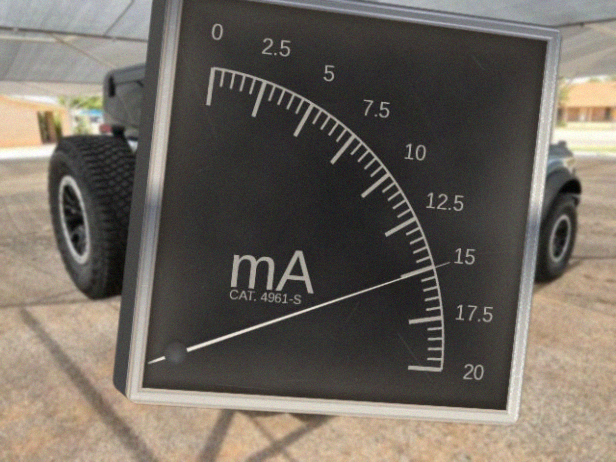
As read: 15,mA
